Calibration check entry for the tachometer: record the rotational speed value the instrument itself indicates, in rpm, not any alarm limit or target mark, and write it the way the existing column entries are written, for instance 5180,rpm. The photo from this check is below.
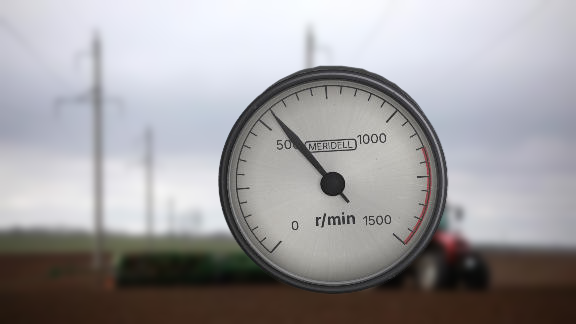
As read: 550,rpm
